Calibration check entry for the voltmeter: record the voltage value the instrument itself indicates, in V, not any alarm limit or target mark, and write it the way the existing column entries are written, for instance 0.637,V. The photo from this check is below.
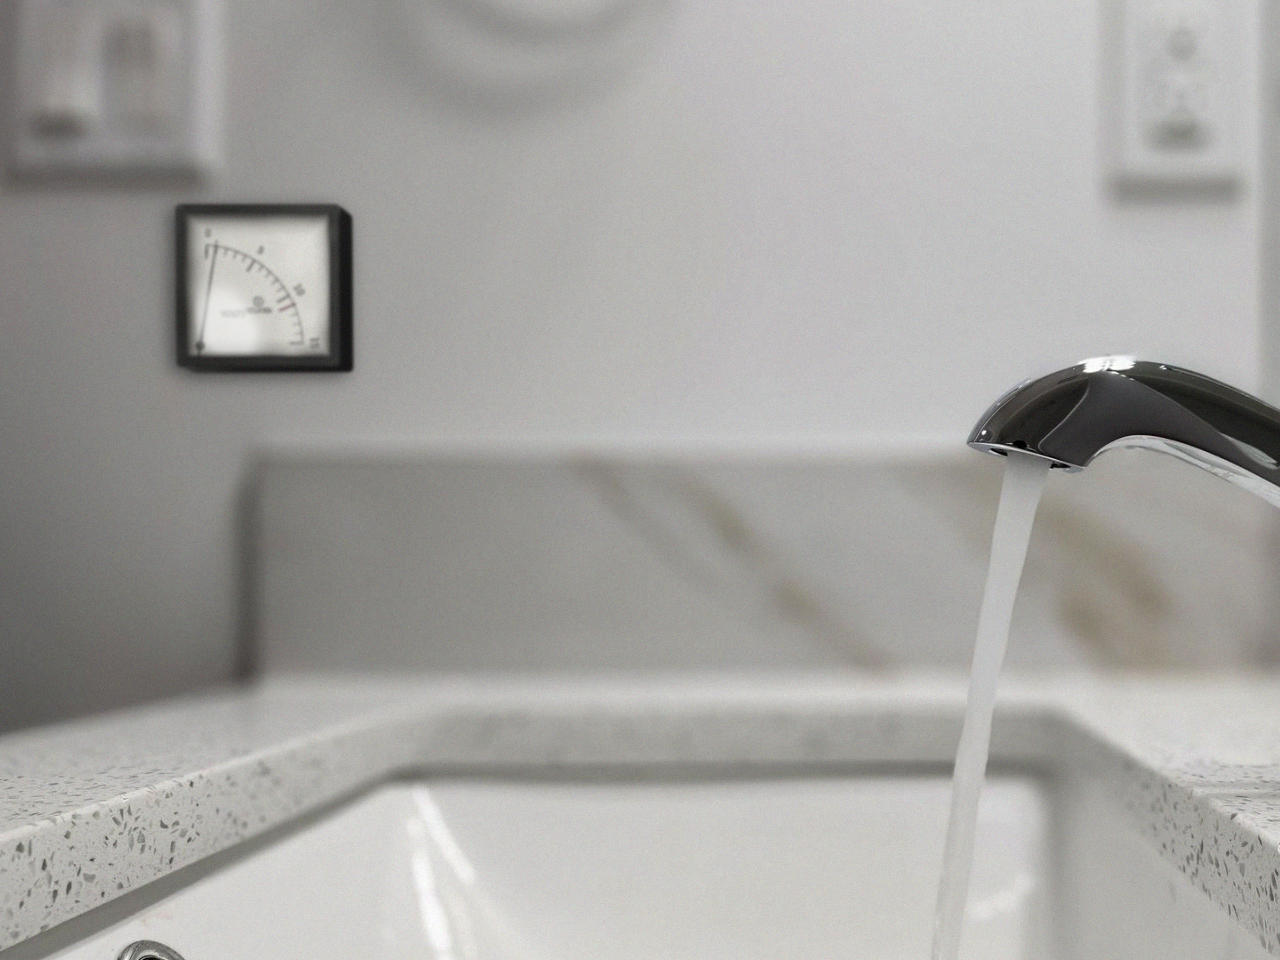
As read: 1,V
